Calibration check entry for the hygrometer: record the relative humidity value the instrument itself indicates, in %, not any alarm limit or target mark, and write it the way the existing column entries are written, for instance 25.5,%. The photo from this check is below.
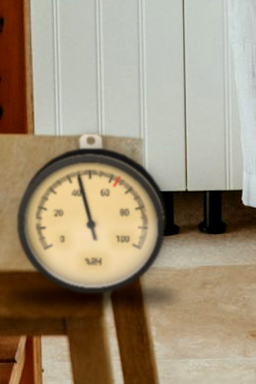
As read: 45,%
